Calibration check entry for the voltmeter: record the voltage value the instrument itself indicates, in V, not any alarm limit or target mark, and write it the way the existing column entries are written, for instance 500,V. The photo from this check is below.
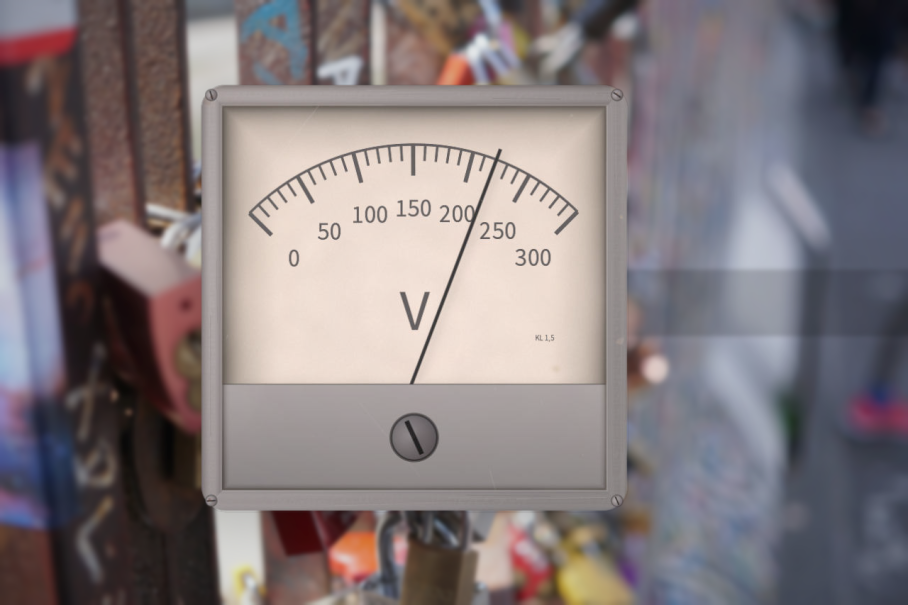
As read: 220,V
